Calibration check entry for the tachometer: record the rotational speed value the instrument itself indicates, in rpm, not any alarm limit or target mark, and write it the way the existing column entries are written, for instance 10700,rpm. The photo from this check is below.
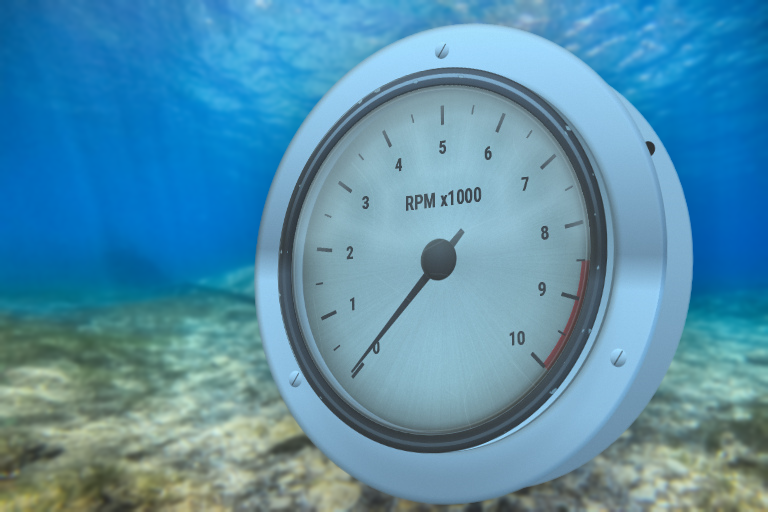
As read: 0,rpm
